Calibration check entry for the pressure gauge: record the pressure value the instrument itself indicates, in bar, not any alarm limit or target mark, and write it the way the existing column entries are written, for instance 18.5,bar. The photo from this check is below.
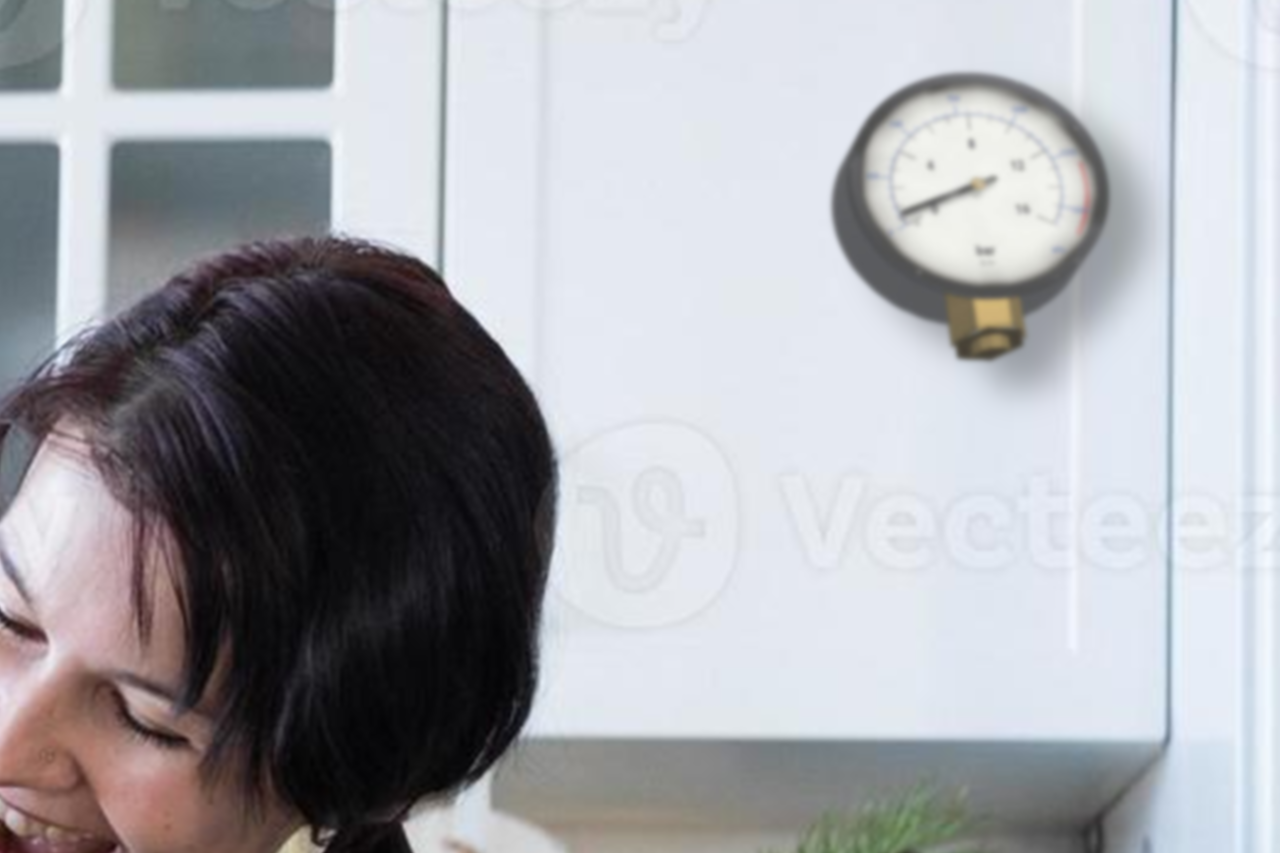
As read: 0.5,bar
